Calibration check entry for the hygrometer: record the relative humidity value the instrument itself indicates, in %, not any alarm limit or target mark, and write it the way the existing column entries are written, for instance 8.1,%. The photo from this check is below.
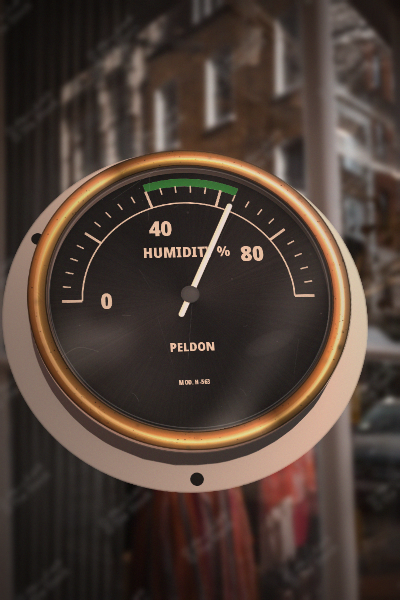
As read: 64,%
